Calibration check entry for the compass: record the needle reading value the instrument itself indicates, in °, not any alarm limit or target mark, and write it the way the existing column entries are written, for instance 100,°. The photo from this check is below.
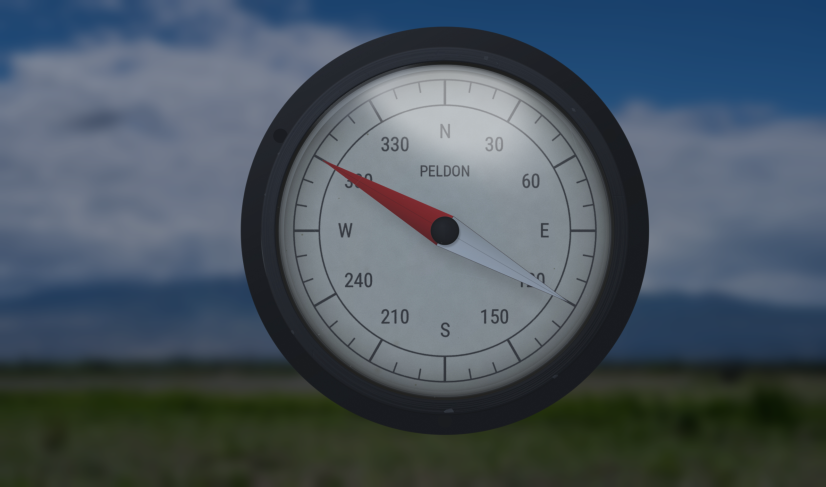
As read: 300,°
